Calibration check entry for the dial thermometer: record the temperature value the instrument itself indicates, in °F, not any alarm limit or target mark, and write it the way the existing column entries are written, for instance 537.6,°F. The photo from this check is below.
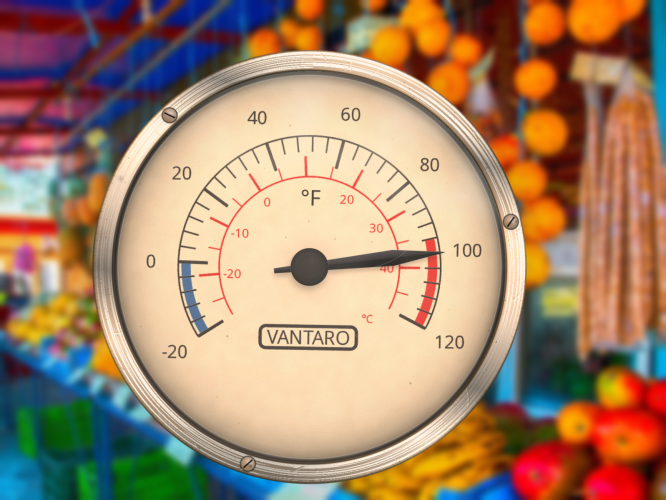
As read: 100,°F
